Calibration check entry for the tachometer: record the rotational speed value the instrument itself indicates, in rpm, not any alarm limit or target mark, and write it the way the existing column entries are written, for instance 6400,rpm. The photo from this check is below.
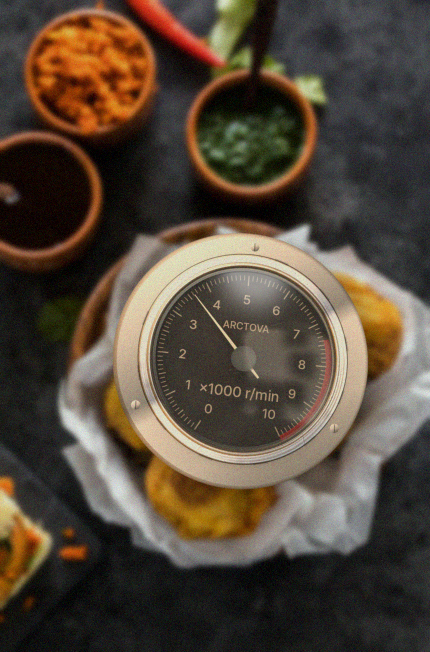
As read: 3600,rpm
